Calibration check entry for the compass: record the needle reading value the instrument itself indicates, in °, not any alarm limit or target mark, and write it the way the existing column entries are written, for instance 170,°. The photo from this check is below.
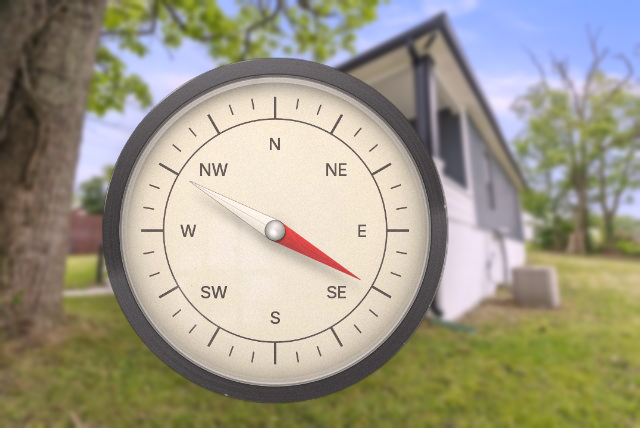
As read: 120,°
